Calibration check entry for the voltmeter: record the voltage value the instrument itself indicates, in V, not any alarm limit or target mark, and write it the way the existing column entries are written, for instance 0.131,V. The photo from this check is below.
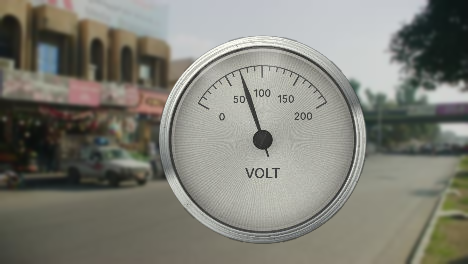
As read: 70,V
